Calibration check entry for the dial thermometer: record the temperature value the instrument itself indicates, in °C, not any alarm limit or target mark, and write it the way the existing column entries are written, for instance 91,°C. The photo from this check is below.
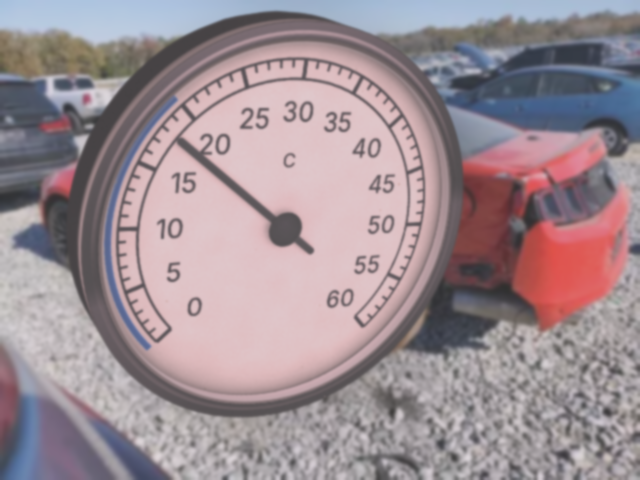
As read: 18,°C
